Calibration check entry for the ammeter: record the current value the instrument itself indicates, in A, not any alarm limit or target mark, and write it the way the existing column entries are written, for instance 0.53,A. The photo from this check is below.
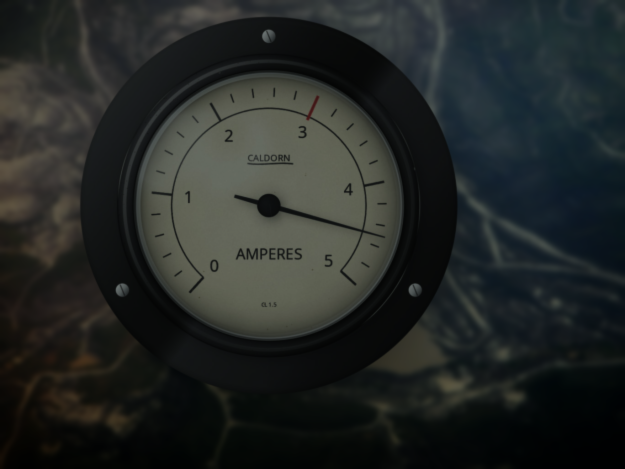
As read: 4.5,A
